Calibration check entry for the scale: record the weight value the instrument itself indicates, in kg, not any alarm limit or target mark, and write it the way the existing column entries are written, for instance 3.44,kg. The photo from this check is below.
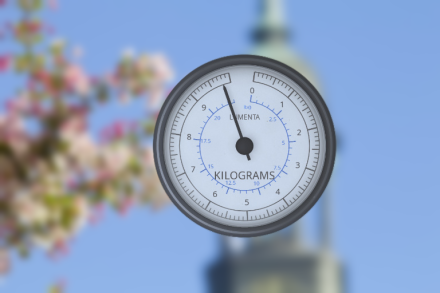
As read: 9.8,kg
